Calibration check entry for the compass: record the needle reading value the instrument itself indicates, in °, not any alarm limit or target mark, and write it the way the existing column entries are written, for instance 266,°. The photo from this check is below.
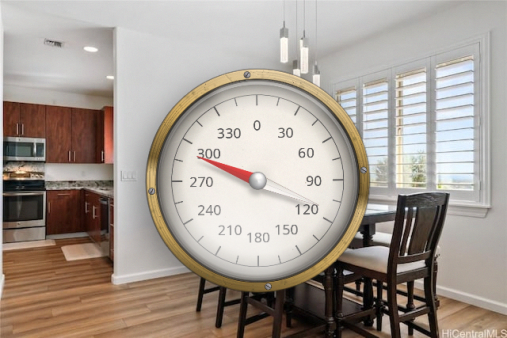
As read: 292.5,°
